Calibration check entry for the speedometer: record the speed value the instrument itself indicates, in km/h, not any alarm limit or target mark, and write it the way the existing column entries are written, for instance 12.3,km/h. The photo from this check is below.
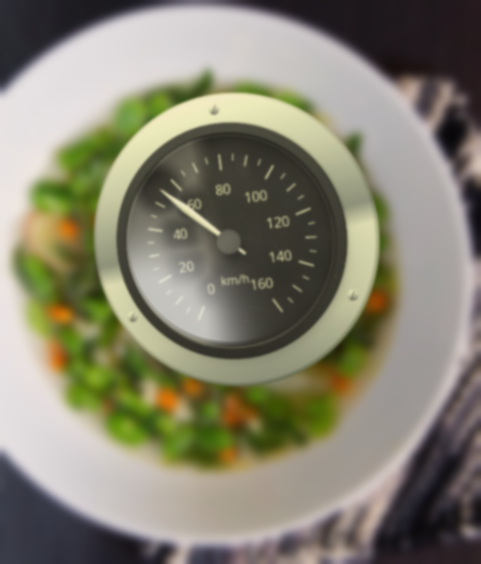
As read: 55,km/h
